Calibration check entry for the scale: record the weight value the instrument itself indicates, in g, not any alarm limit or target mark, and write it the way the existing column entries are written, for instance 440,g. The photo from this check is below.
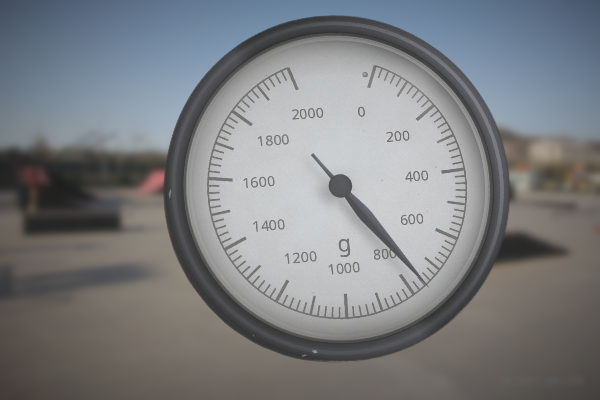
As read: 760,g
